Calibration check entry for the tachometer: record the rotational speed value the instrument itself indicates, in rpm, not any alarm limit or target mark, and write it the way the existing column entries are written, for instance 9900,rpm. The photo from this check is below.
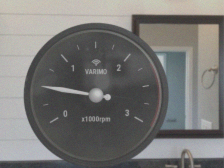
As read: 500,rpm
